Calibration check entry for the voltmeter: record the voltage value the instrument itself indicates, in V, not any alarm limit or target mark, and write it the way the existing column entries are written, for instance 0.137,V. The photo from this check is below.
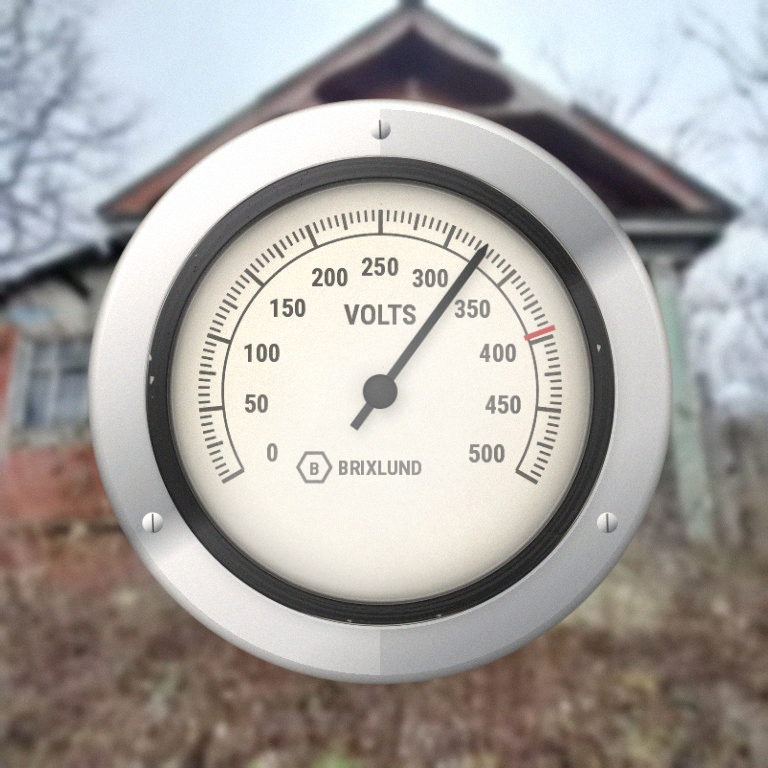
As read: 325,V
